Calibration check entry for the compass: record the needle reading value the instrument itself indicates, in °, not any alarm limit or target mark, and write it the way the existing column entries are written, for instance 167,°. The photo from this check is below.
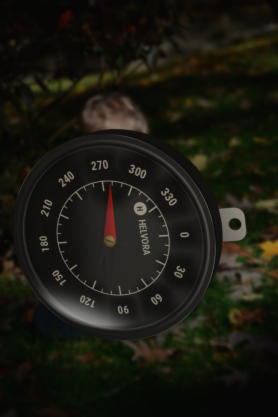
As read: 280,°
